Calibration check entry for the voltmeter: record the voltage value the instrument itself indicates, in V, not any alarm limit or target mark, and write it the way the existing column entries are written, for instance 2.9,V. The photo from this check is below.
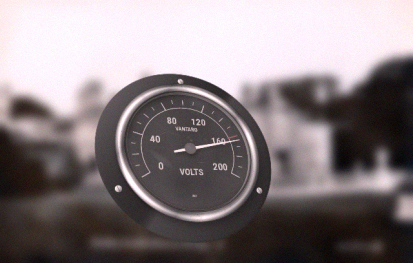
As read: 165,V
